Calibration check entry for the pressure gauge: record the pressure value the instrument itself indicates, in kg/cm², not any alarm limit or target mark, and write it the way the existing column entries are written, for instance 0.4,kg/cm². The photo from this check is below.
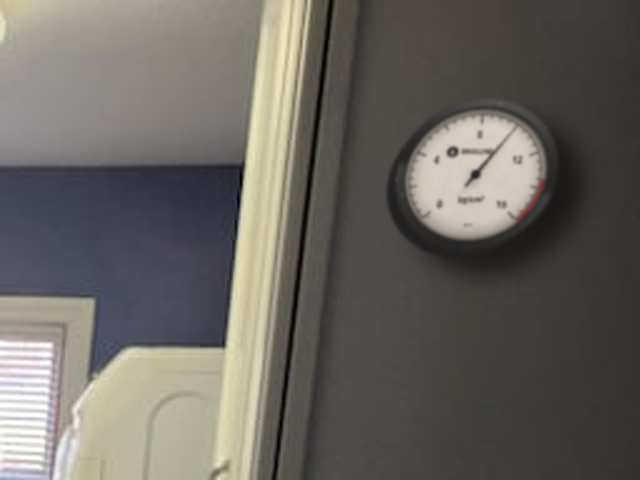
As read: 10,kg/cm²
